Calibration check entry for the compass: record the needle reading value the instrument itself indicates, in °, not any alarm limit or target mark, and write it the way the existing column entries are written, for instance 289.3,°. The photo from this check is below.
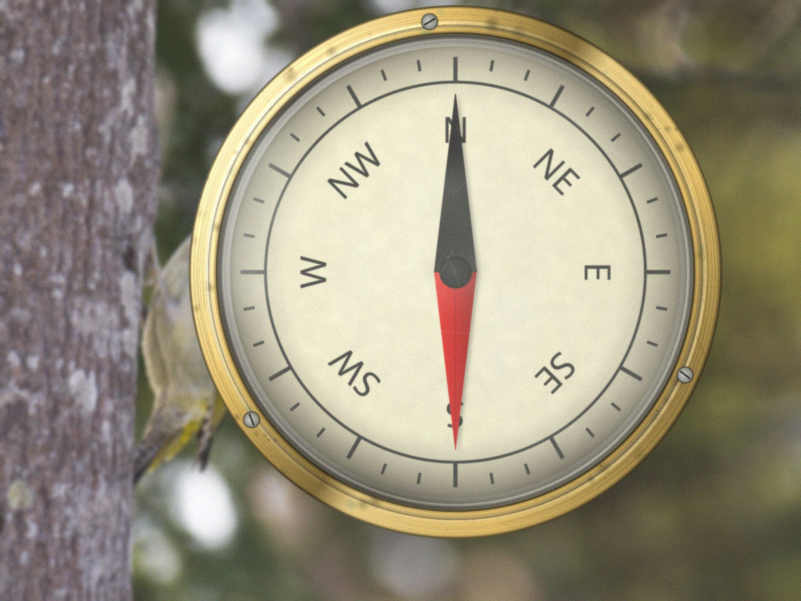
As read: 180,°
